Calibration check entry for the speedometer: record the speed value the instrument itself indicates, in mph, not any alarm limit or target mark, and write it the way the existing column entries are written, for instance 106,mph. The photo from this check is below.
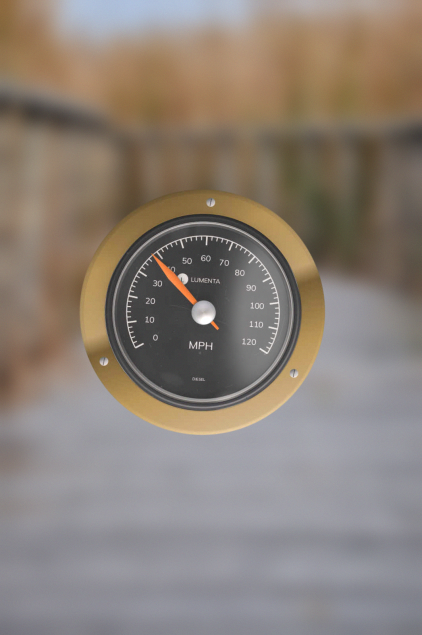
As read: 38,mph
